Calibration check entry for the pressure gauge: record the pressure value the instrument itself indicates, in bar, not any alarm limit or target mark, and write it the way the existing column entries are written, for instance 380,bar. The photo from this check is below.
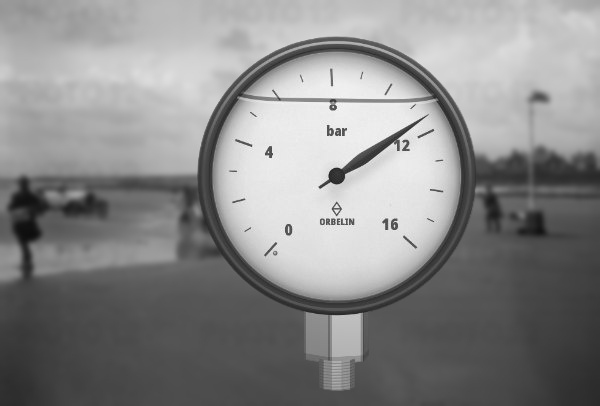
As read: 11.5,bar
